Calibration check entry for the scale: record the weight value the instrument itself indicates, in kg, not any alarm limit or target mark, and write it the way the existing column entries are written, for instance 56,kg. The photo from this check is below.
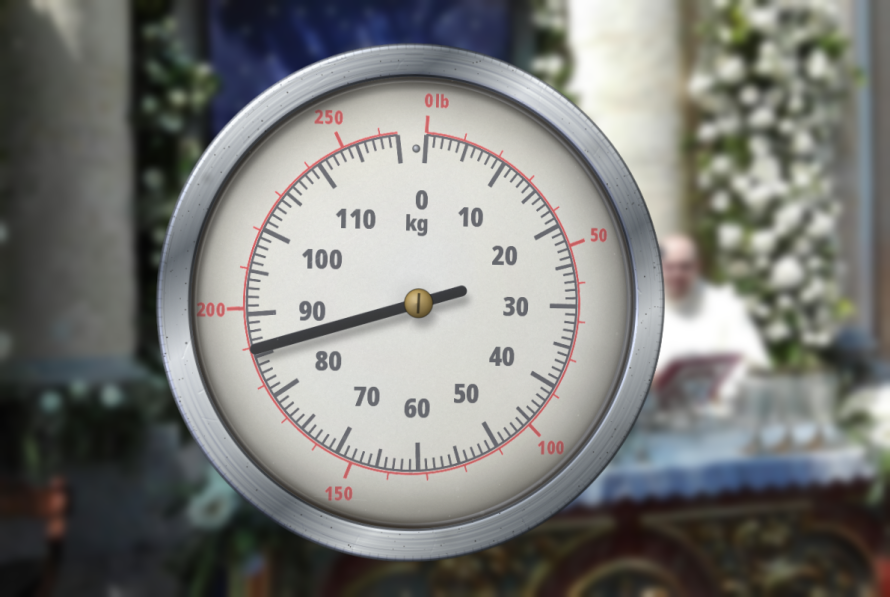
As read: 86,kg
